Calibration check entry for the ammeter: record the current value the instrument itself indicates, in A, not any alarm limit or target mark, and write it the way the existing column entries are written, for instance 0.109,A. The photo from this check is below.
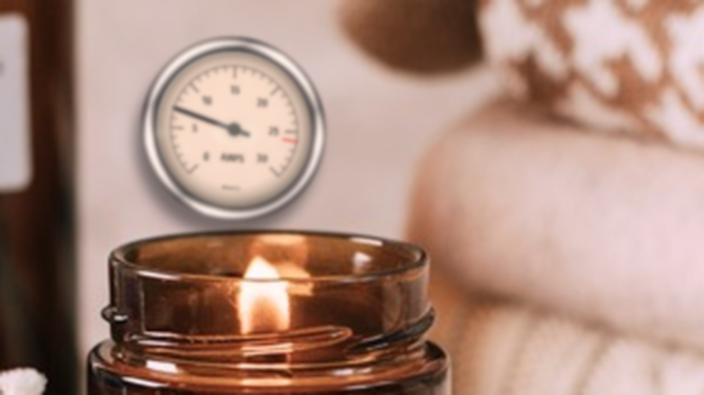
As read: 7,A
